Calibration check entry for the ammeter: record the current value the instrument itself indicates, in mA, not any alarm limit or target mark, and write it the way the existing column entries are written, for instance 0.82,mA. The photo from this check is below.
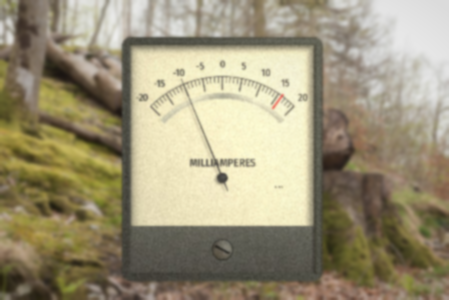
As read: -10,mA
